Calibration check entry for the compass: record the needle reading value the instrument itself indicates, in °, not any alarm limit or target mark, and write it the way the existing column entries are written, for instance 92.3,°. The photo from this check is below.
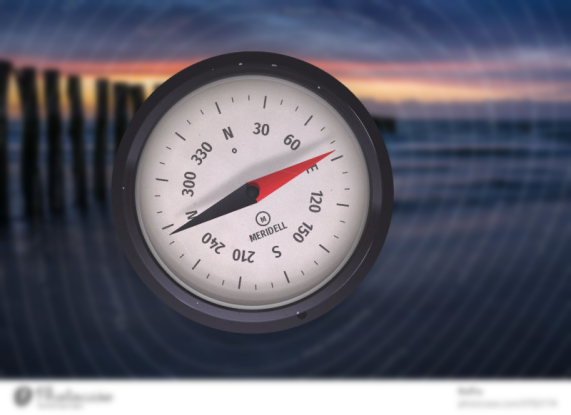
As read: 85,°
